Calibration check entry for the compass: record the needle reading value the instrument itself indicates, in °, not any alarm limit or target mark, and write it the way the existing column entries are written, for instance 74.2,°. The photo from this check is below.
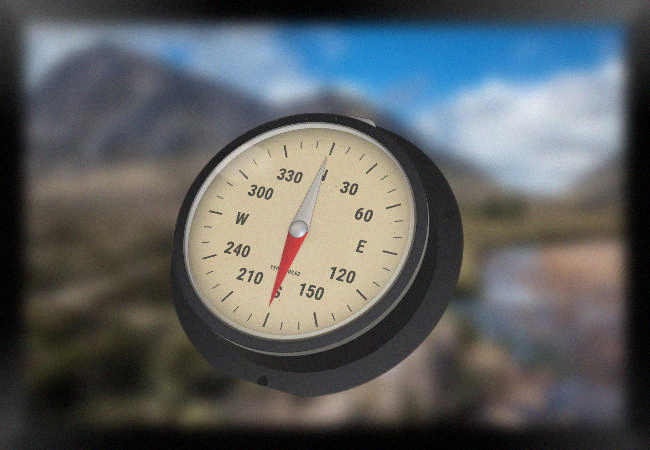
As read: 180,°
